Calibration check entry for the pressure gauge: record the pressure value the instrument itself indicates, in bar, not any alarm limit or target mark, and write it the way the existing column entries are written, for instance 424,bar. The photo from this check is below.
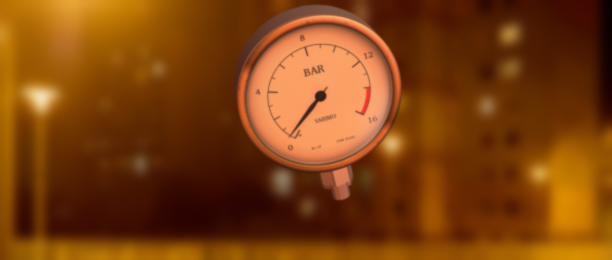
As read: 0.5,bar
